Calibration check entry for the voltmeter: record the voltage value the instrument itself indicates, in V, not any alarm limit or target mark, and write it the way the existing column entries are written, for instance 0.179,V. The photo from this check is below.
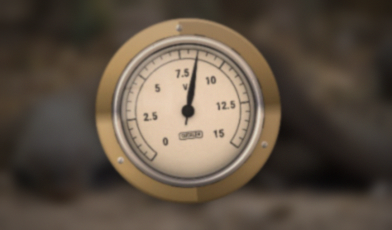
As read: 8.5,V
